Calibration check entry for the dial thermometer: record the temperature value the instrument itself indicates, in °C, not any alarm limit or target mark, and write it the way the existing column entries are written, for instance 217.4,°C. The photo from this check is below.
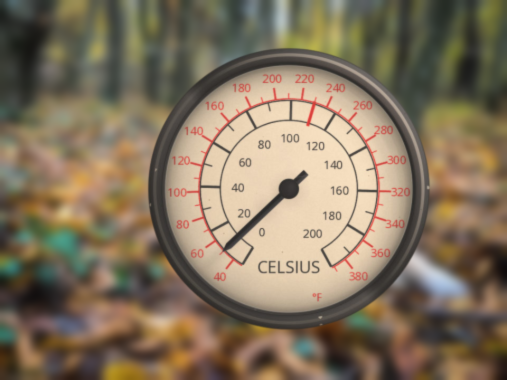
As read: 10,°C
